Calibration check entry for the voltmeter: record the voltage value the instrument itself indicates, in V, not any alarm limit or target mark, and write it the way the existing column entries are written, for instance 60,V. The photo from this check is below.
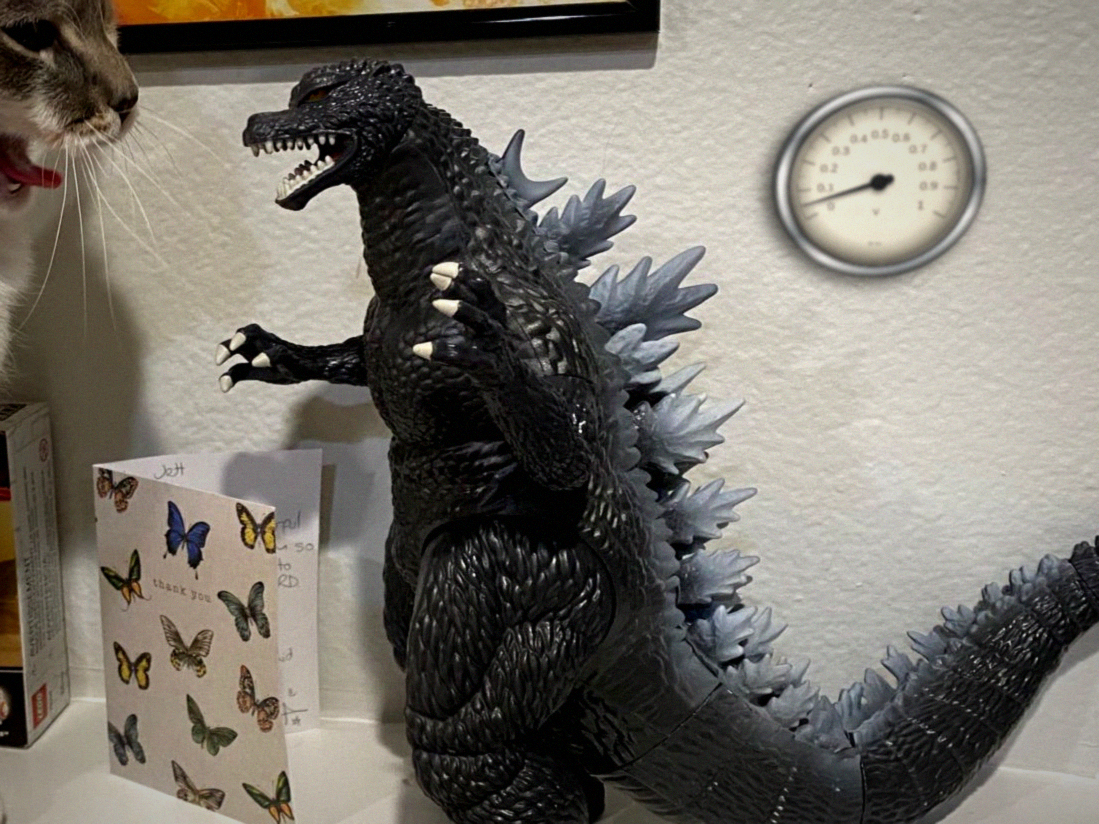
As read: 0.05,V
